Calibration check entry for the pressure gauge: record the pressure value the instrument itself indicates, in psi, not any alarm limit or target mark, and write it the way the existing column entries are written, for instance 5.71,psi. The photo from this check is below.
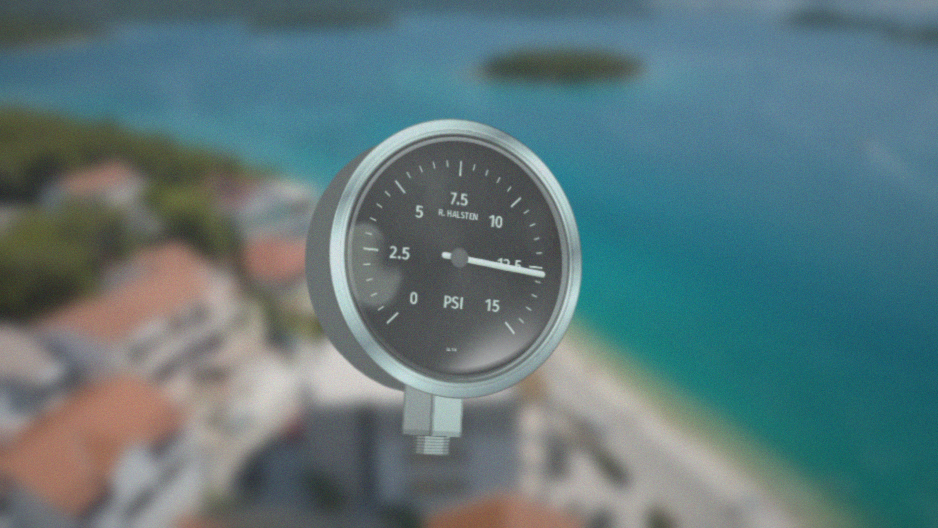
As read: 12.75,psi
